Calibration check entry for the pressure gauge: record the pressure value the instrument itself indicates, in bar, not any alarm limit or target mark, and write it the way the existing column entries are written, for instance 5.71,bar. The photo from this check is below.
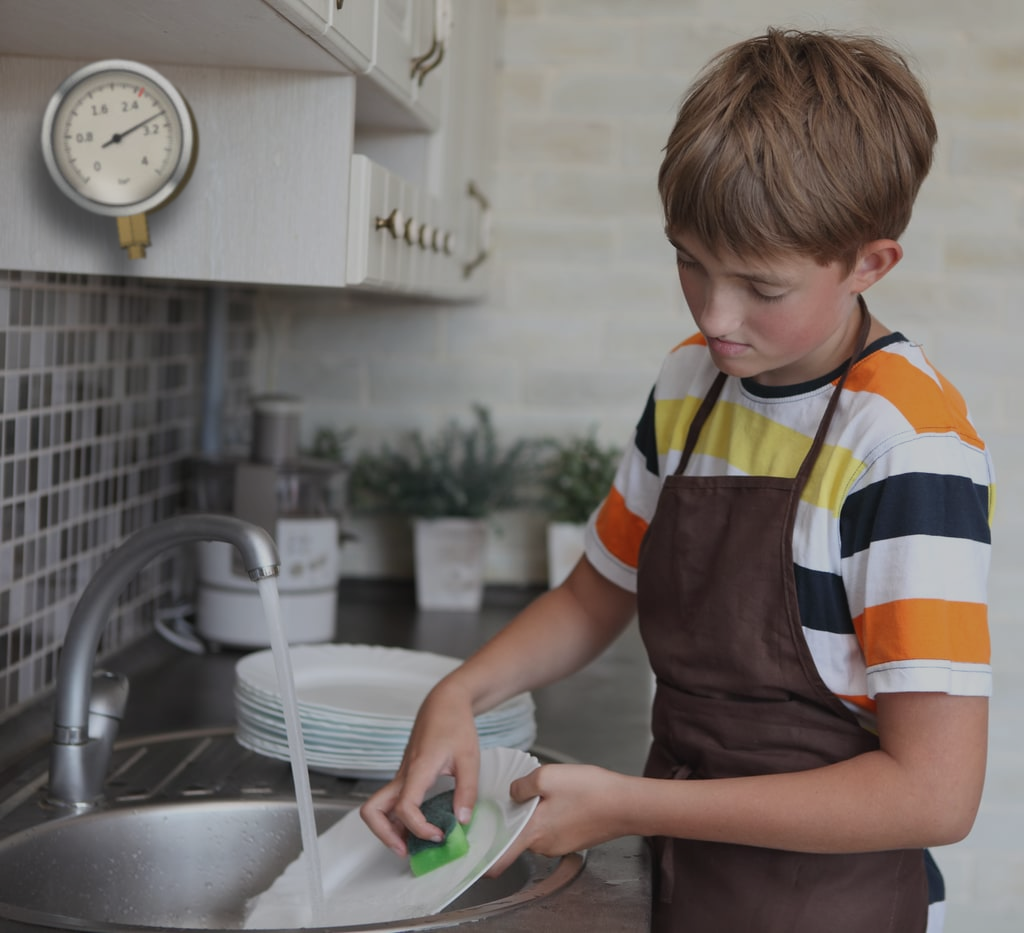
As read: 3,bar
